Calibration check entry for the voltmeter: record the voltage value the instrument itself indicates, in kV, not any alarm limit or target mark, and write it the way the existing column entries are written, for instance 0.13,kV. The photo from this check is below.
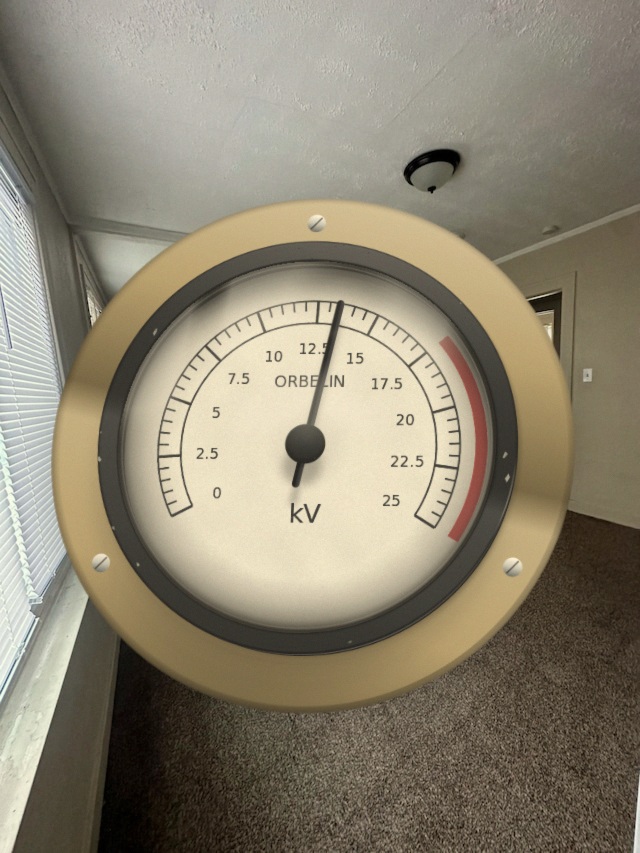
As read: 13.5,kV
